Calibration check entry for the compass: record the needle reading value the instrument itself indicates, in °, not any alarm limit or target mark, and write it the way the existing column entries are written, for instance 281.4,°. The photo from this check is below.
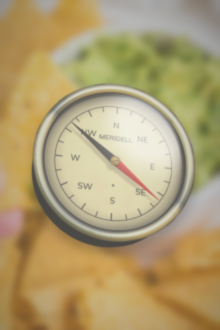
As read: 127.5,°
